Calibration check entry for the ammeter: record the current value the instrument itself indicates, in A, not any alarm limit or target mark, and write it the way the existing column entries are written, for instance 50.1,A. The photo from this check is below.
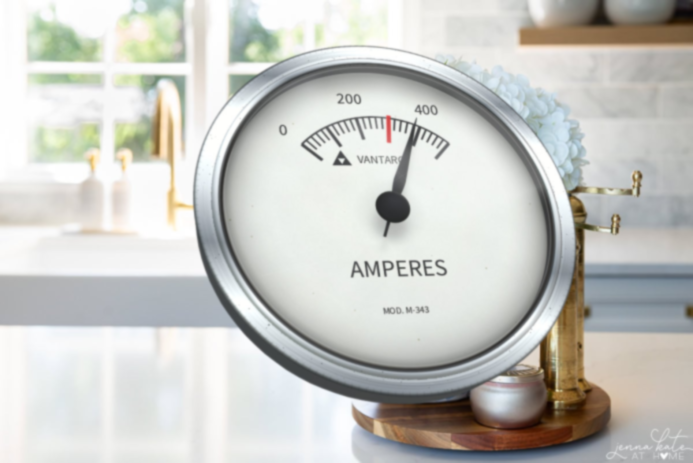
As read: 380,A
